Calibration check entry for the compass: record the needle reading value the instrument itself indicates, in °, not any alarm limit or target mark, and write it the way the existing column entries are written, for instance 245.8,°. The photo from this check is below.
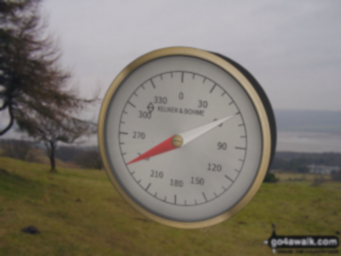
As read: 240,°
